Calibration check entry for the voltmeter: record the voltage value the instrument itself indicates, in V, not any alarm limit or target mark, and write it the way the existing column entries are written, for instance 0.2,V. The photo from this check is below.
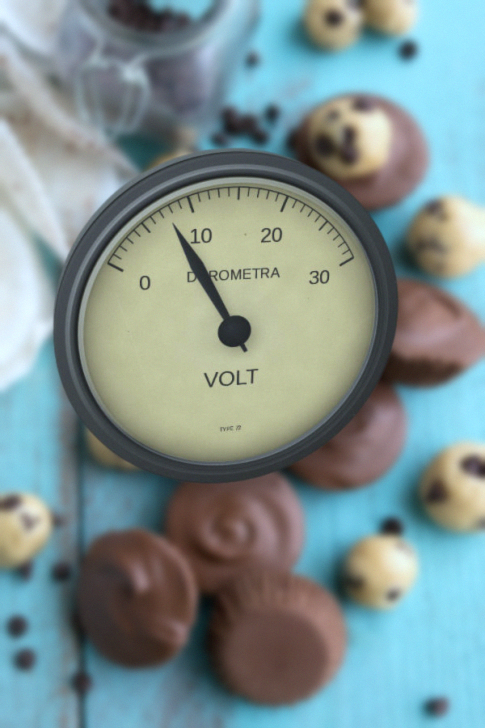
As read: 7.5,V
